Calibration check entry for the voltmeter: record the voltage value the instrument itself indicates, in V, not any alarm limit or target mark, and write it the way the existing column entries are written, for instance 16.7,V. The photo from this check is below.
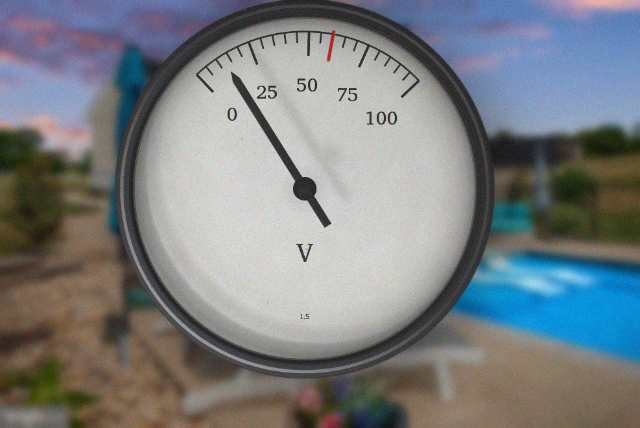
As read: 12.5,V
